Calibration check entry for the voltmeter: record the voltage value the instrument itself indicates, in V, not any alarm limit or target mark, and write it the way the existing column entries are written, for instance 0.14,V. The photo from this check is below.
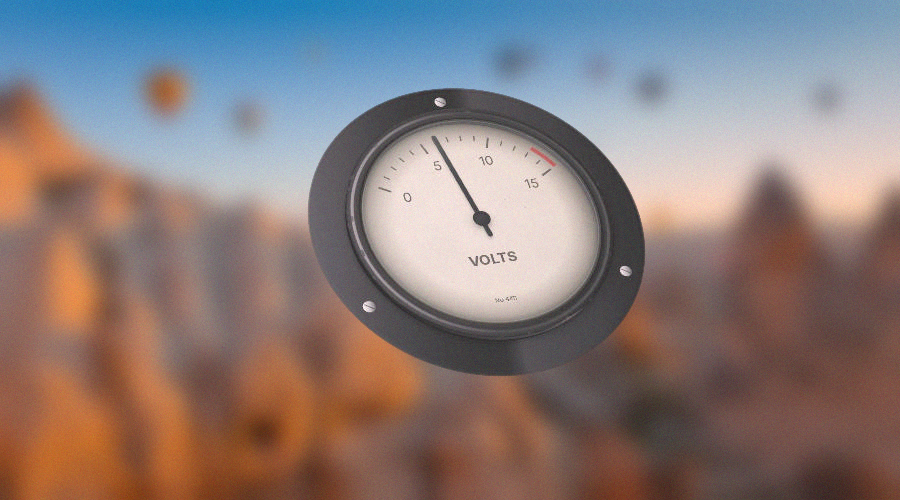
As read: 6,V
